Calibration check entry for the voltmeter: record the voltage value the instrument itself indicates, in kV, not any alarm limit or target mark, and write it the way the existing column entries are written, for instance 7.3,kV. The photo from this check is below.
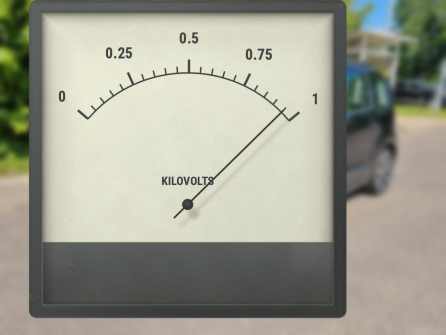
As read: 0.95,kV
